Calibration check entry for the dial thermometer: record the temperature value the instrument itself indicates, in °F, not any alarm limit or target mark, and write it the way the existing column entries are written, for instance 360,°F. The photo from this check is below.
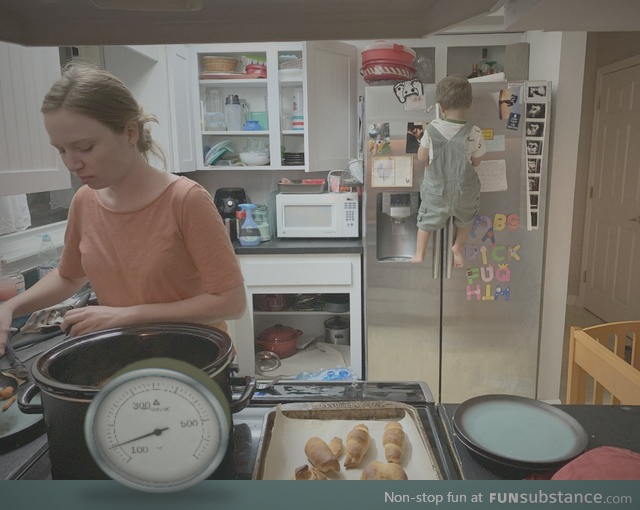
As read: 150,°F
